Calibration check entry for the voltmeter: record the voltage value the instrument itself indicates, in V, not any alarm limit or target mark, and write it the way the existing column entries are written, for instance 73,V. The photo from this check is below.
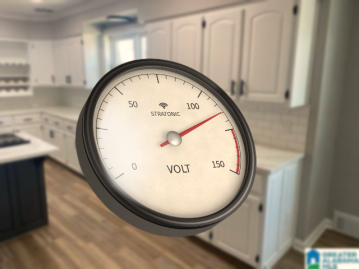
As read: 115,V
